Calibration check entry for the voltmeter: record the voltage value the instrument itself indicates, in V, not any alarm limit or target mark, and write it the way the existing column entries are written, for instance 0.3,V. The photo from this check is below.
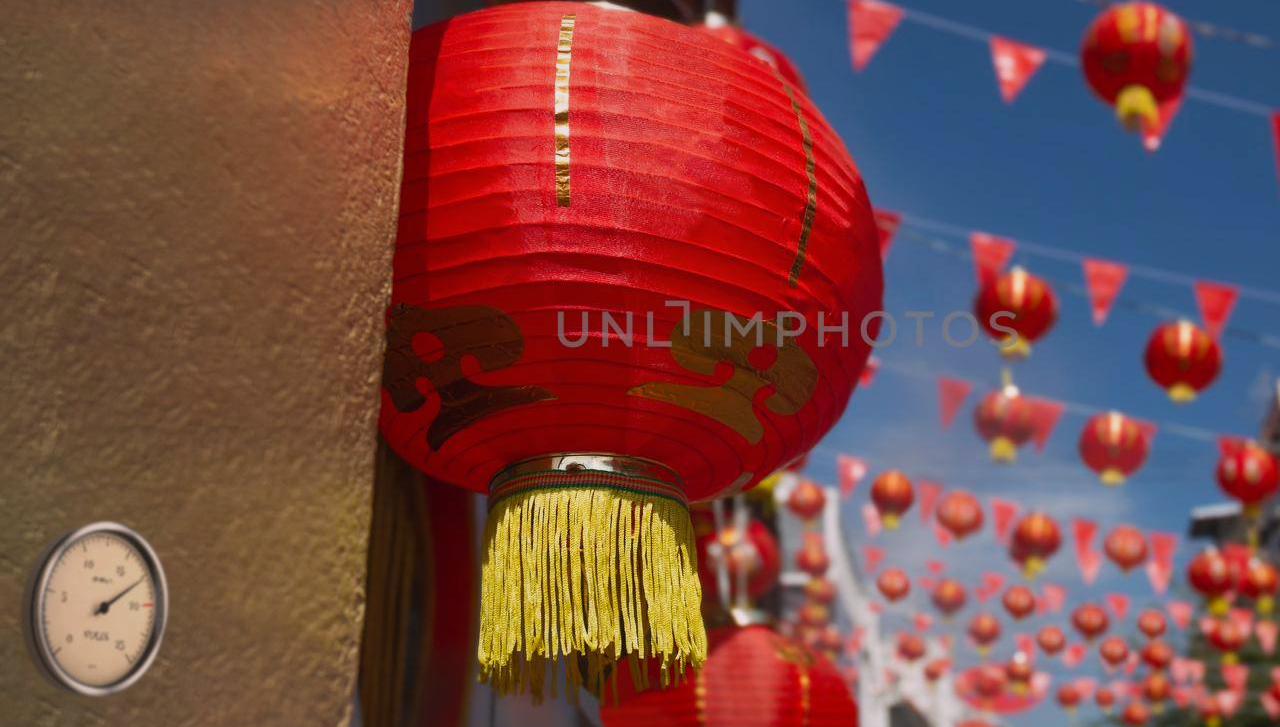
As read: 17.5,V
